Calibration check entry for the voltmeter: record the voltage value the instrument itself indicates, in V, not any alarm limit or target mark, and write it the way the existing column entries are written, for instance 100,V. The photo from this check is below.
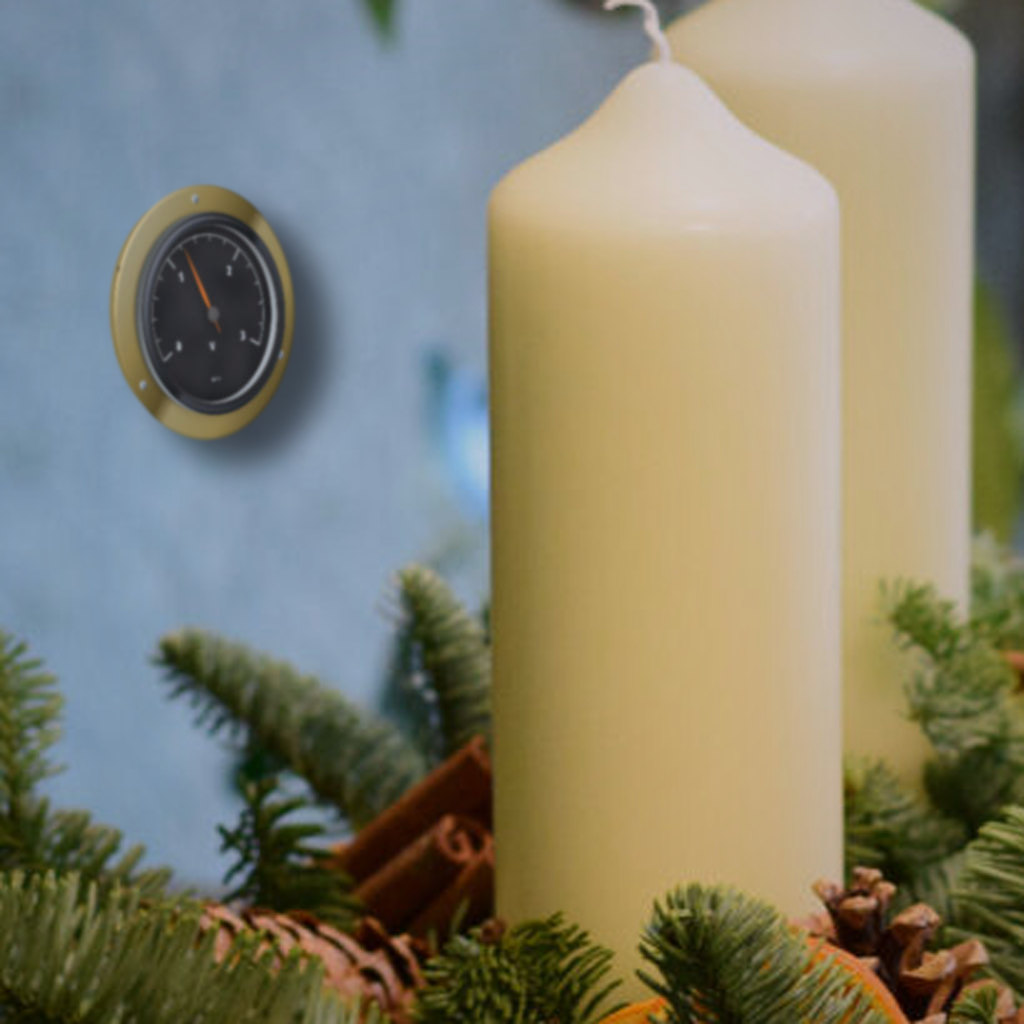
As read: 1.2,V
